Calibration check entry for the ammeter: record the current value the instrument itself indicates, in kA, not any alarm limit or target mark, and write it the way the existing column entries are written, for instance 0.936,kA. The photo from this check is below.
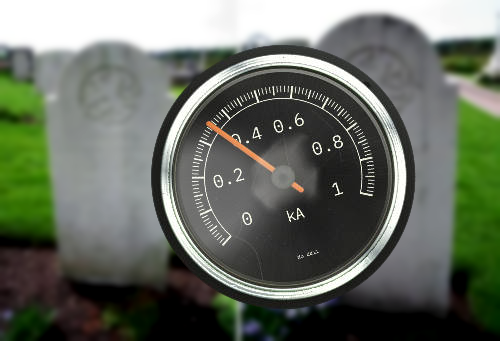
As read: 0.35,kA
